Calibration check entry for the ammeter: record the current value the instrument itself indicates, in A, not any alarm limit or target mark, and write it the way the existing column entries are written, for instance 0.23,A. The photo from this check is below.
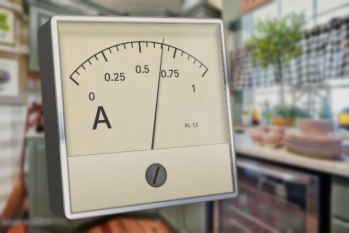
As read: 0.65,A
